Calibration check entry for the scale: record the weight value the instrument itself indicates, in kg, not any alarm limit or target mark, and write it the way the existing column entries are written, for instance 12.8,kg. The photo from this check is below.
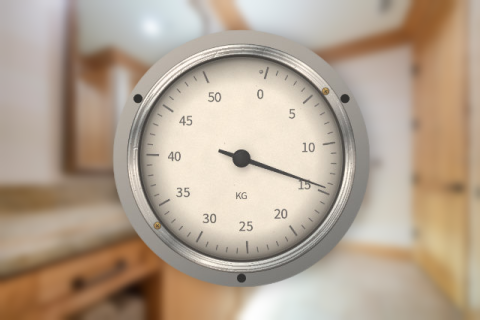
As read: 14.5,kg
